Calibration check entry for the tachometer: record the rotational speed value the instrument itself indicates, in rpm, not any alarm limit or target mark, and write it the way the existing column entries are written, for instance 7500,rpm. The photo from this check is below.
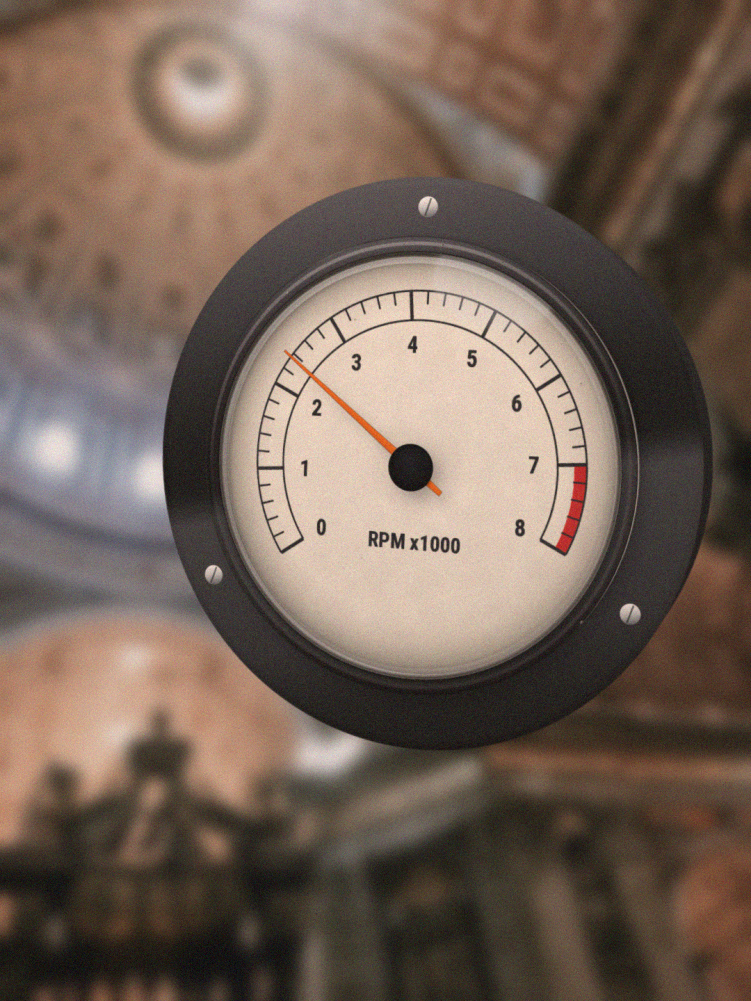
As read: 2400,rpm
